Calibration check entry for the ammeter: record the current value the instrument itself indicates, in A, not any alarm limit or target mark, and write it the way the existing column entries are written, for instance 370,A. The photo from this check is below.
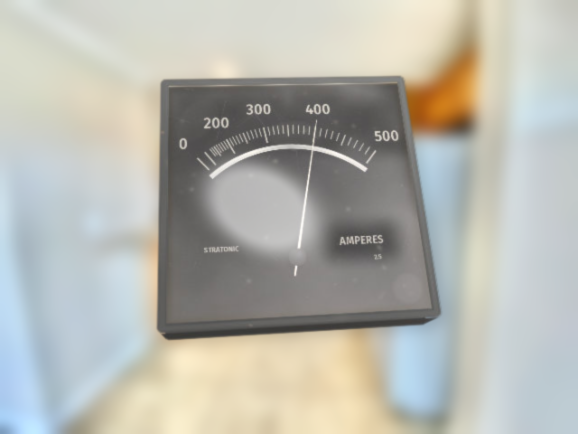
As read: 400,A
